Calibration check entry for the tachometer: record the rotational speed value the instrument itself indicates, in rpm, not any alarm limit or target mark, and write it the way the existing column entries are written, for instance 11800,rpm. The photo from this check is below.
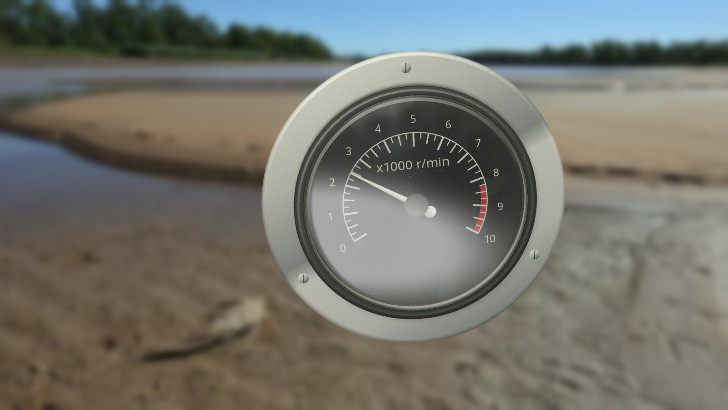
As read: 2500,rpm
